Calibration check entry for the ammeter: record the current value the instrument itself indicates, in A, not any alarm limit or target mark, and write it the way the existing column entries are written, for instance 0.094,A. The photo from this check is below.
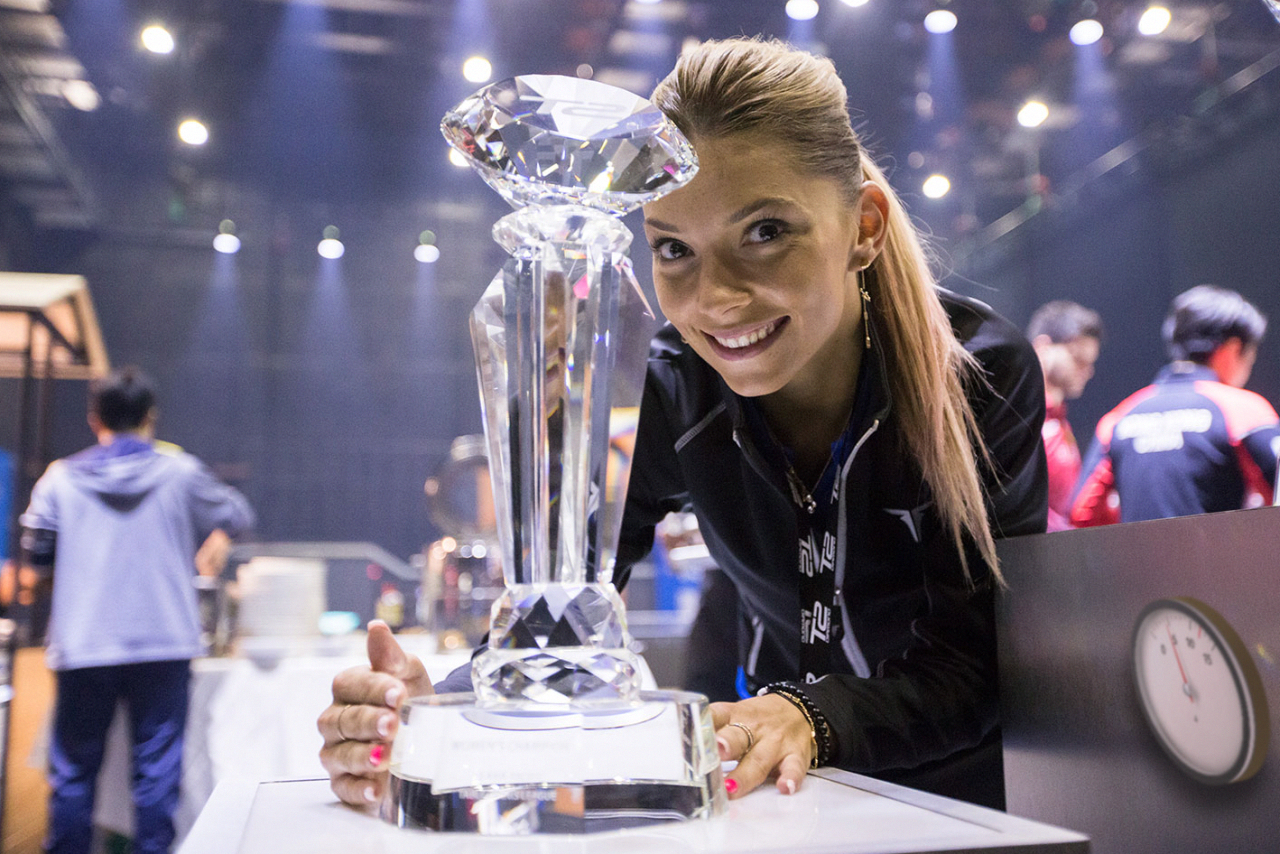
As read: 5,A
